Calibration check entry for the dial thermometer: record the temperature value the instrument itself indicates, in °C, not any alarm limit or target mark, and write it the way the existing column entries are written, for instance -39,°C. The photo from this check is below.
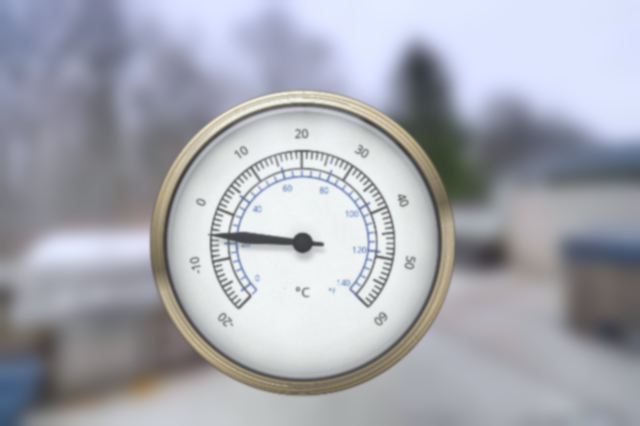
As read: -5,°C
